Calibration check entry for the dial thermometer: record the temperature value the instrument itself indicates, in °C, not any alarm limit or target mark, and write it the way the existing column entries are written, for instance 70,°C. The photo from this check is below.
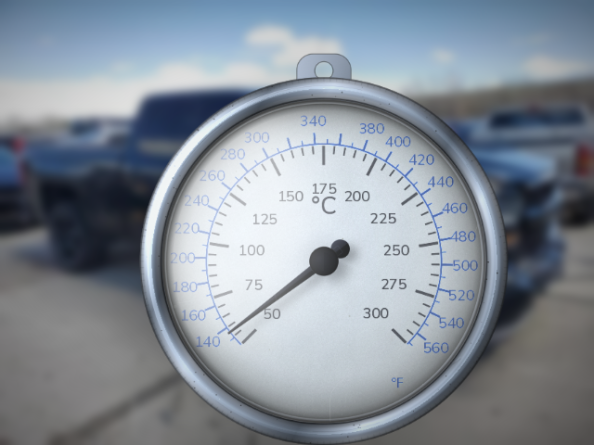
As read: 57.5,°C
